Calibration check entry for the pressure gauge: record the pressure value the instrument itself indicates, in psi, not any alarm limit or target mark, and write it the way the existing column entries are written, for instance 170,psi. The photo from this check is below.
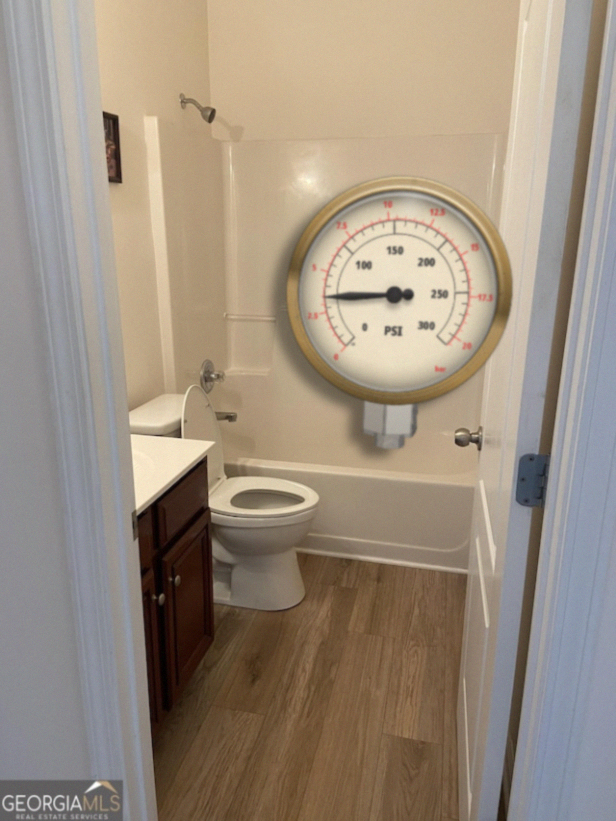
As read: 50,psi
